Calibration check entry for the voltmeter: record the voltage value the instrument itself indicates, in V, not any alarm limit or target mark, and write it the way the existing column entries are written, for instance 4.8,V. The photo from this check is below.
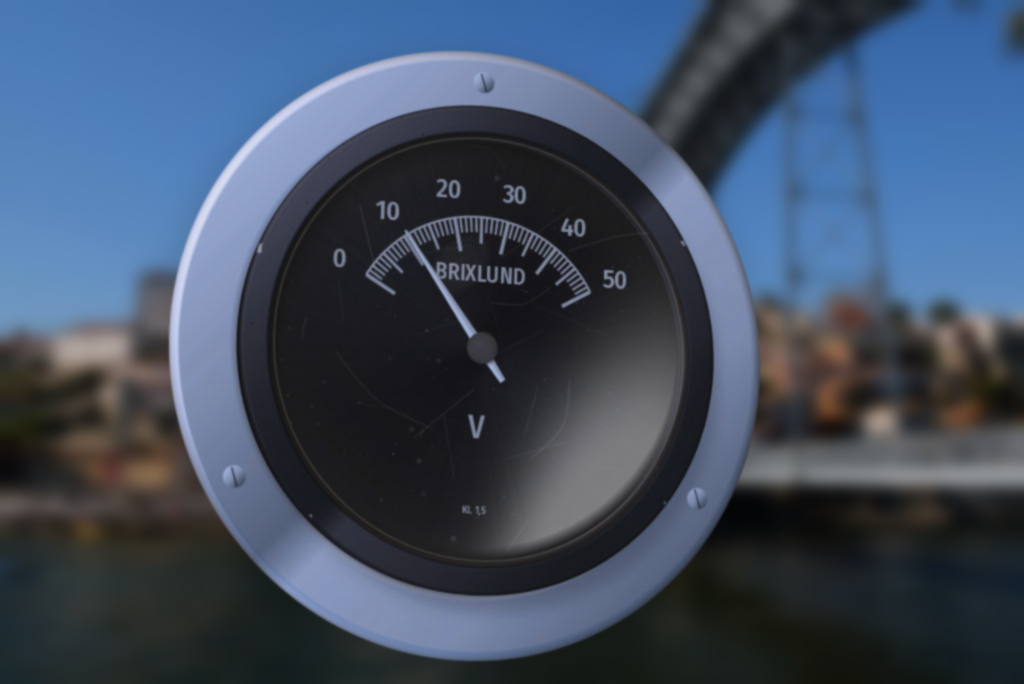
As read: 10,V
